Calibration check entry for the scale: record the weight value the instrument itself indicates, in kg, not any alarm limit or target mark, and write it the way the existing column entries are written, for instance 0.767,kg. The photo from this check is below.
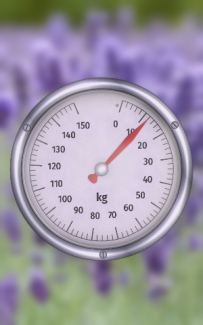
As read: 12,kg
